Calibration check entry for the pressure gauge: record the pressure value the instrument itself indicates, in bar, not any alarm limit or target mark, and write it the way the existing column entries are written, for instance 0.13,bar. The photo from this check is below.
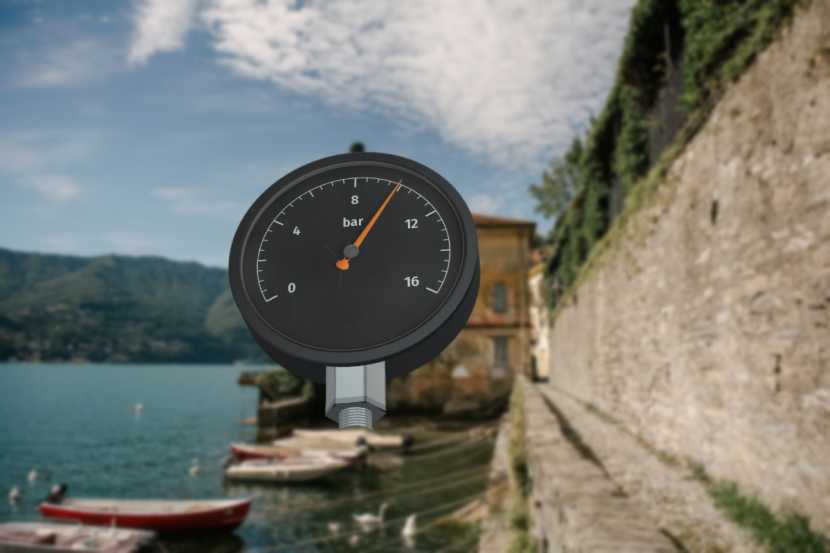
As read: 10,bar
